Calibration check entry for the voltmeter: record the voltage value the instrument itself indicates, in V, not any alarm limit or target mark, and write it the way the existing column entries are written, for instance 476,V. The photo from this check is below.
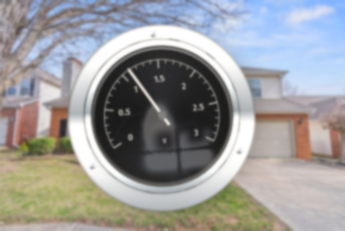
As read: 1.1,V
